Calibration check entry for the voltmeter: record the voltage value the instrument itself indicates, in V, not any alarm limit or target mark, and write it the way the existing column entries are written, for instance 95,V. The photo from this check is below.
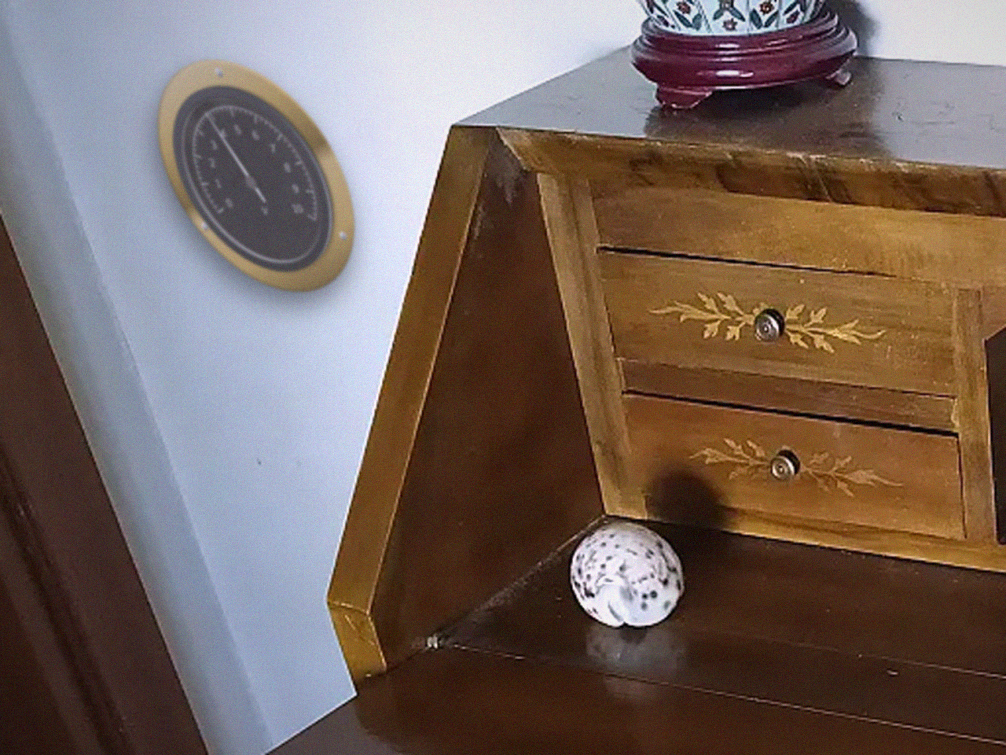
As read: 4,V
